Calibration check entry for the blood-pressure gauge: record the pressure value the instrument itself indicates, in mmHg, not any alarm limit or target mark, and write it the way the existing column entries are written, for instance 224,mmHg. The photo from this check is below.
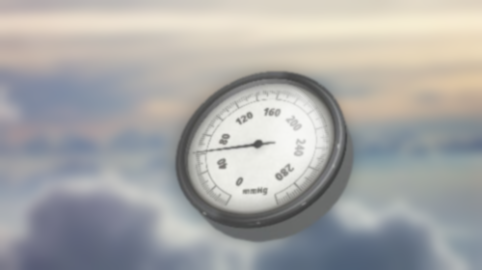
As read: 60,mmHg
